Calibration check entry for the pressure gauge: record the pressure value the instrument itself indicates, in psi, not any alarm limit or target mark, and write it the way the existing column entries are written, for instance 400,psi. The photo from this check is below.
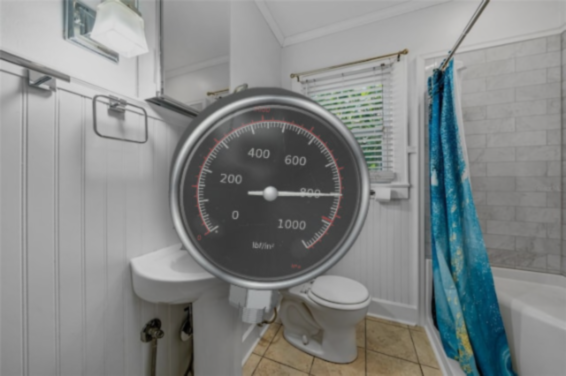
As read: 800,psi
